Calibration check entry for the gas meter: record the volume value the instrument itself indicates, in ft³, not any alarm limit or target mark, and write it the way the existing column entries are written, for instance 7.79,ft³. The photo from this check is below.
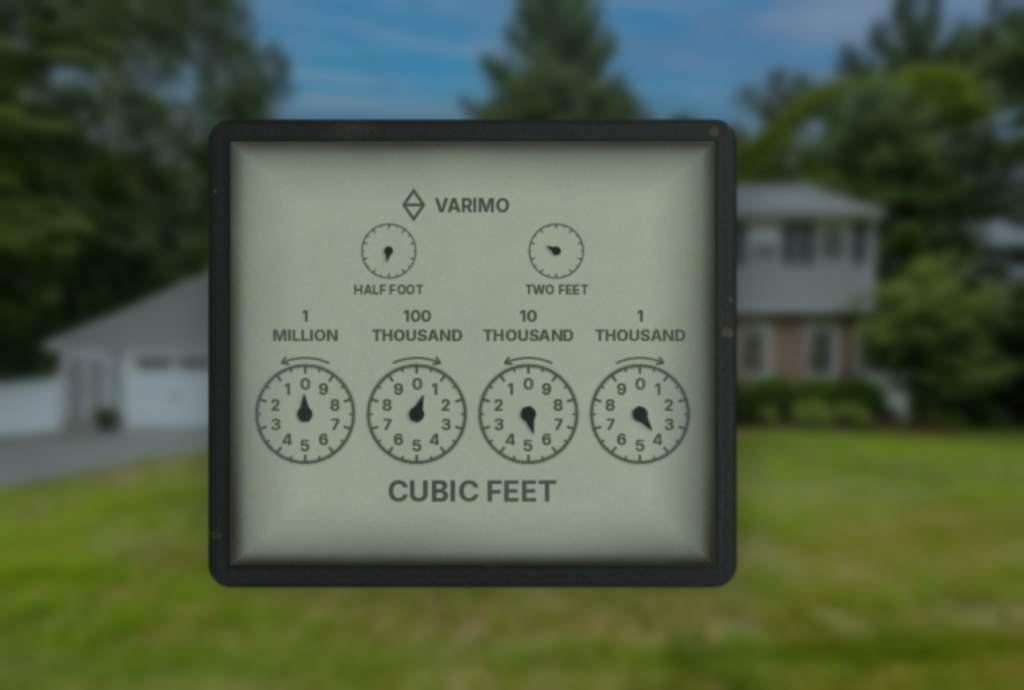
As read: 5400,ft³
